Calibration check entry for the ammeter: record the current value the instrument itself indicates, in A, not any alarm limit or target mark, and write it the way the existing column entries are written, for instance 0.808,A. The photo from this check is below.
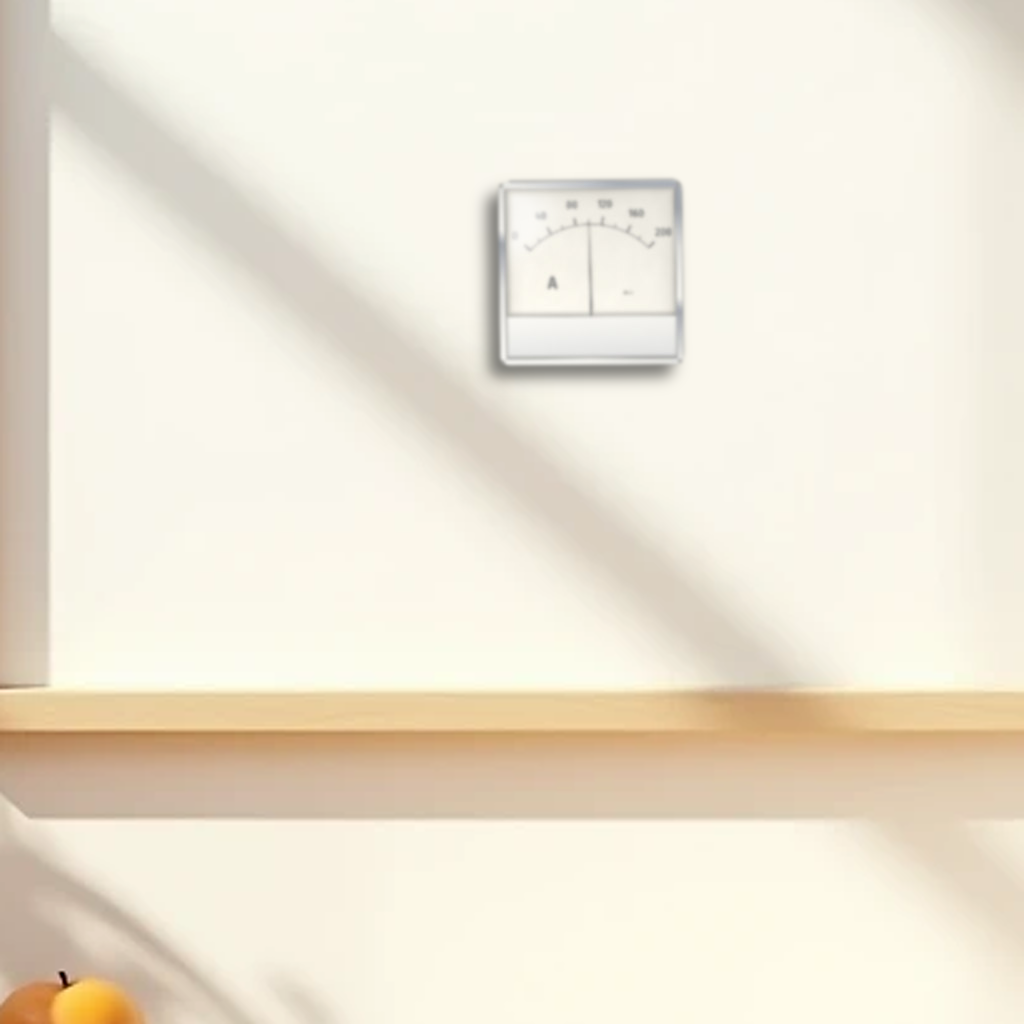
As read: 100,A
